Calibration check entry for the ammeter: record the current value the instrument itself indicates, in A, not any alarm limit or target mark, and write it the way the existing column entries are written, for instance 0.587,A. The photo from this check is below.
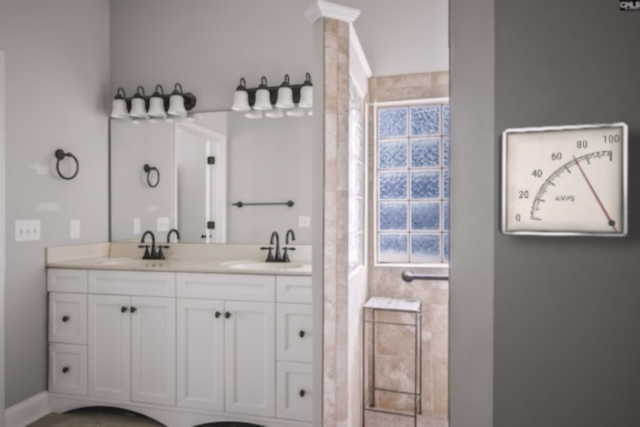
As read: 70,A
